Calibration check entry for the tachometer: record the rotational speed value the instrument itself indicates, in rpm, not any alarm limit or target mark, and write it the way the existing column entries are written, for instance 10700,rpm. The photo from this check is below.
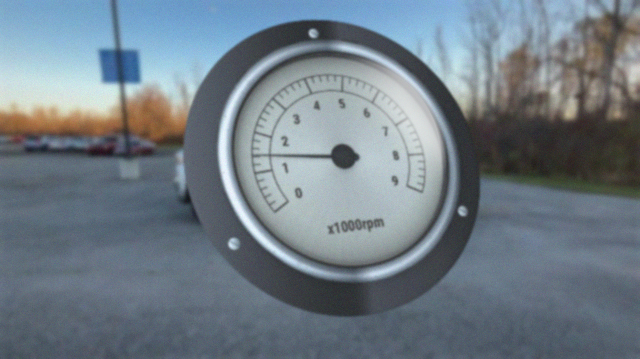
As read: 1400,rpm
